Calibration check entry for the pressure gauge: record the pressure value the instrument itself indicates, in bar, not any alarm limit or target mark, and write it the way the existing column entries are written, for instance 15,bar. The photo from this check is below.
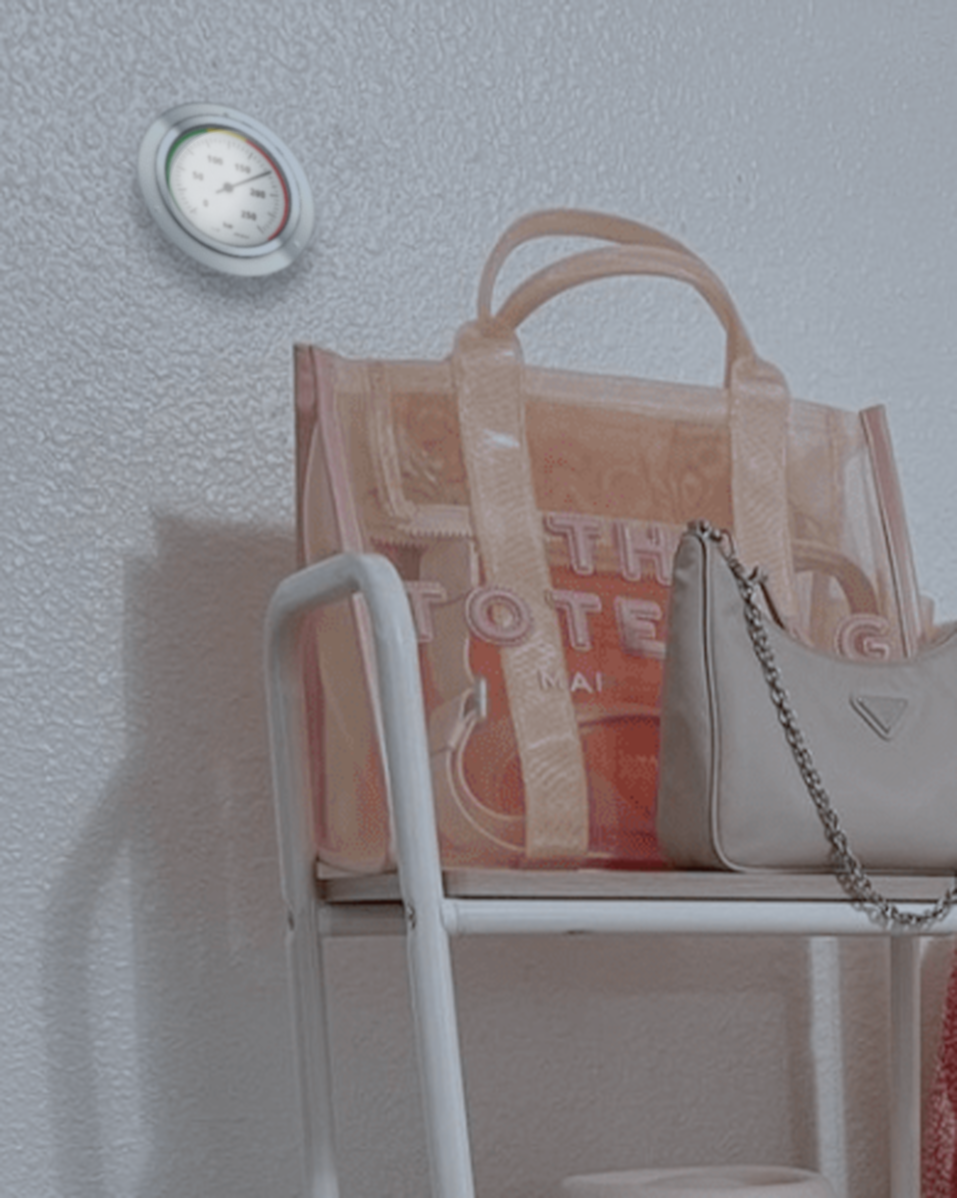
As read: 175,bar
